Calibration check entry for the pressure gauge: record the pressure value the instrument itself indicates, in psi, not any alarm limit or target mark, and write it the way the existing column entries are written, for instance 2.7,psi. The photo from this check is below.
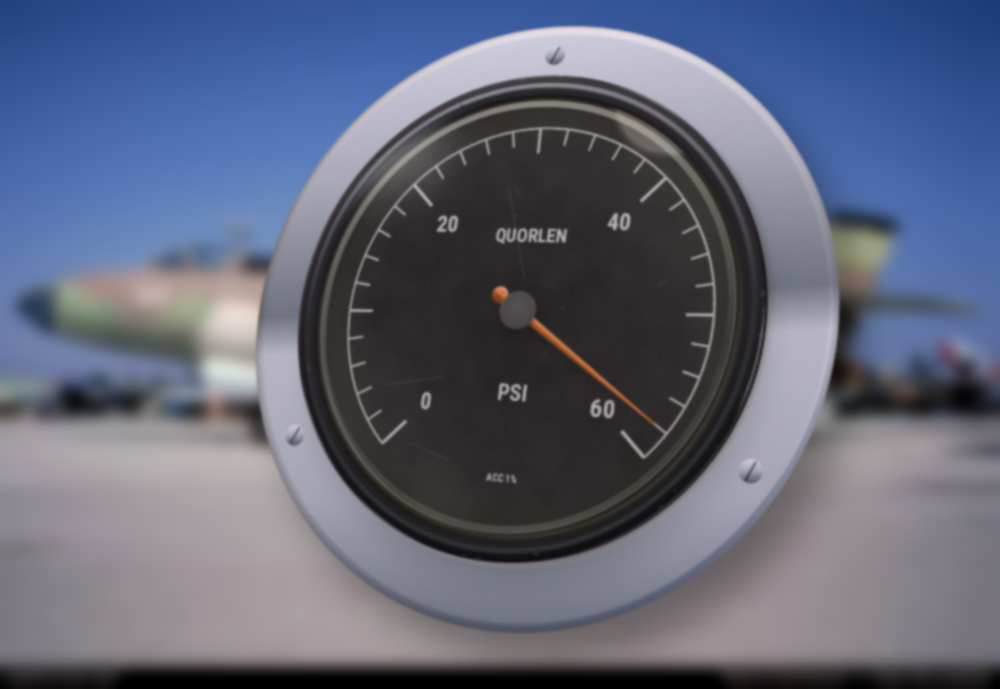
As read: 58,psi
